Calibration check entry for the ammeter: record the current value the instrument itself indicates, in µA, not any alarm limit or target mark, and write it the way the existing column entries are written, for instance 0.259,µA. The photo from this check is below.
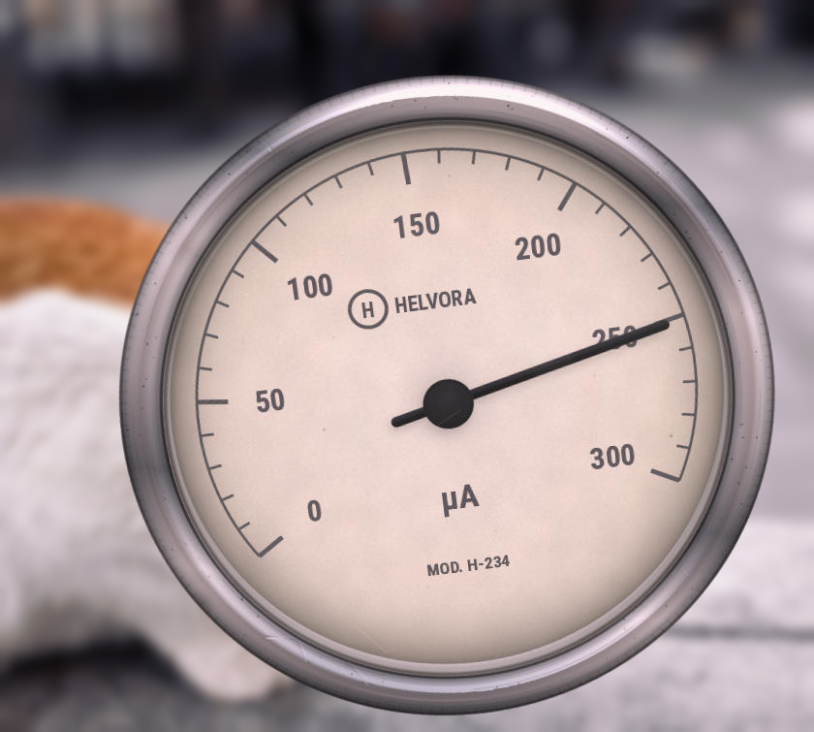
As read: 250,µA
